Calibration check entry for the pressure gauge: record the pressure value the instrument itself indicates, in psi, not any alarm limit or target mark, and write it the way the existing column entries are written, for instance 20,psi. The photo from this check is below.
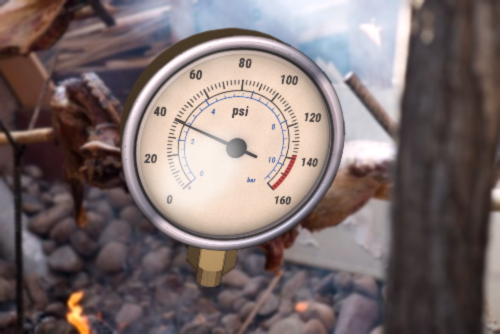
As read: 40,psi
